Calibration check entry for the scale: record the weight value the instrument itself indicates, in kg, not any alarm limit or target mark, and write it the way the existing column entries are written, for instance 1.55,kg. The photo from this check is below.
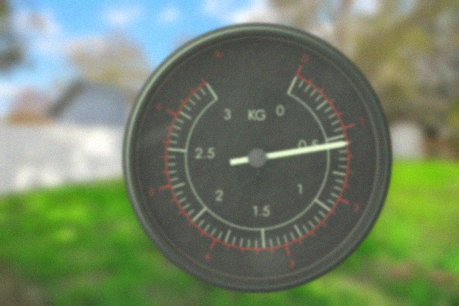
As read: 0.55,kg
